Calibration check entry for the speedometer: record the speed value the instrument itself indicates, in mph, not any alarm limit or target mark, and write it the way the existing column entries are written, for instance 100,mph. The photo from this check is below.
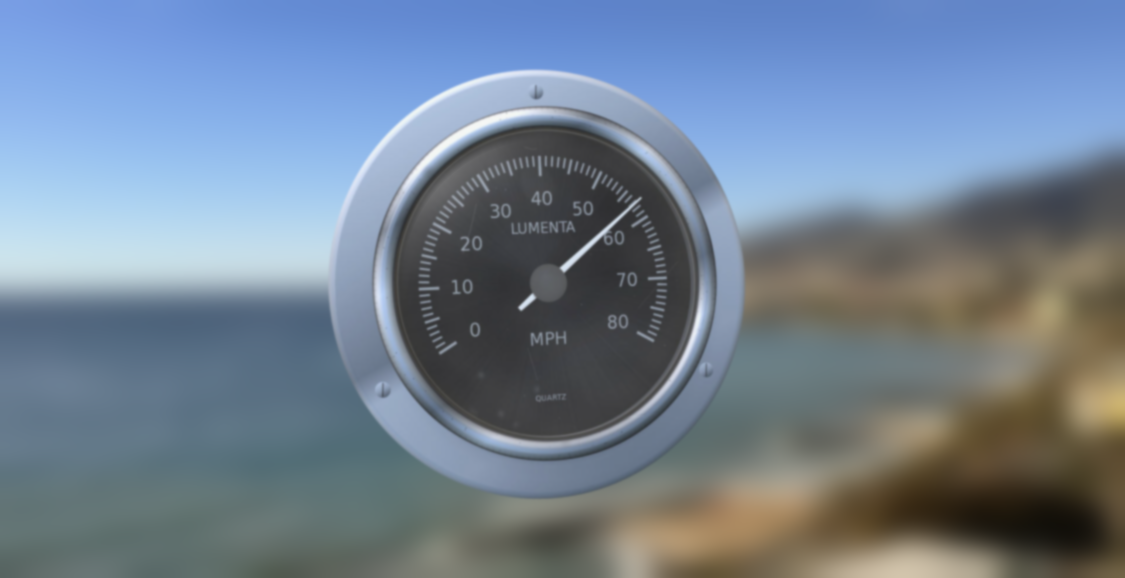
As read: 57,mph
